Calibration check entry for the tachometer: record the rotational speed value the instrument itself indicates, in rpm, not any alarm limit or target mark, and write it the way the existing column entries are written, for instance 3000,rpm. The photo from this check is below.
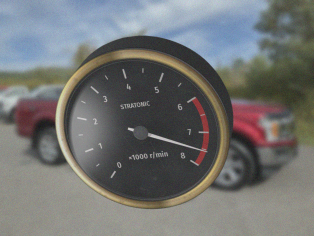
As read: 7500,rpm
